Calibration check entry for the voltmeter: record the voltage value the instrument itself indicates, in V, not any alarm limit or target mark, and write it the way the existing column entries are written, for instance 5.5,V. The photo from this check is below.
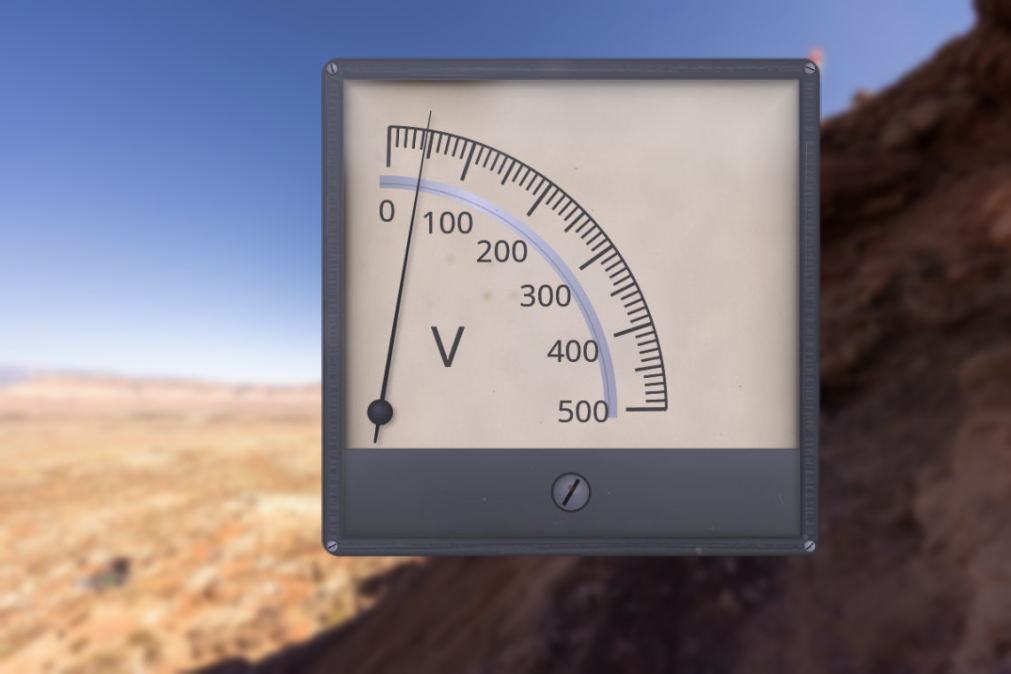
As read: 45,V
